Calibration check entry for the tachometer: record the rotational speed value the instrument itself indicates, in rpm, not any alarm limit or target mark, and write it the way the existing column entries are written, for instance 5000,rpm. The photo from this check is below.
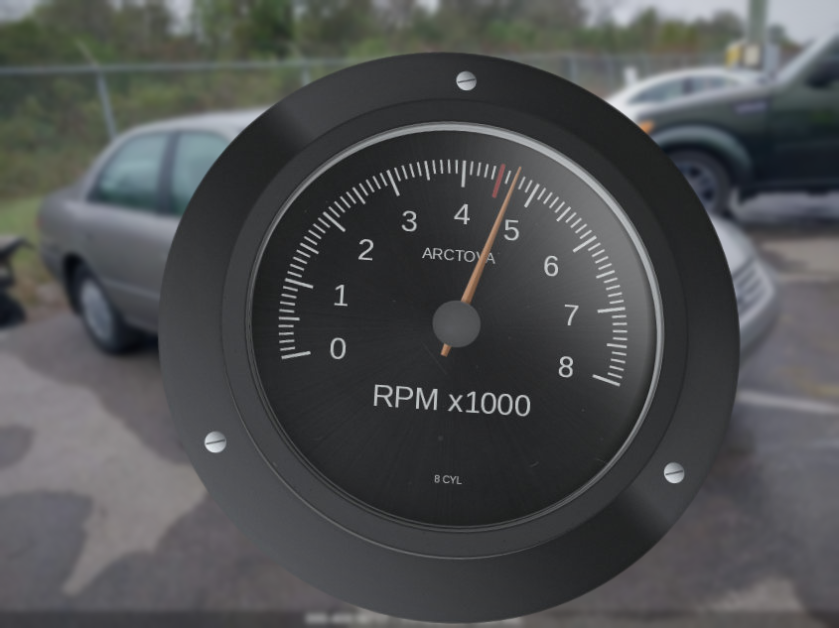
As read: 4700,rpm
